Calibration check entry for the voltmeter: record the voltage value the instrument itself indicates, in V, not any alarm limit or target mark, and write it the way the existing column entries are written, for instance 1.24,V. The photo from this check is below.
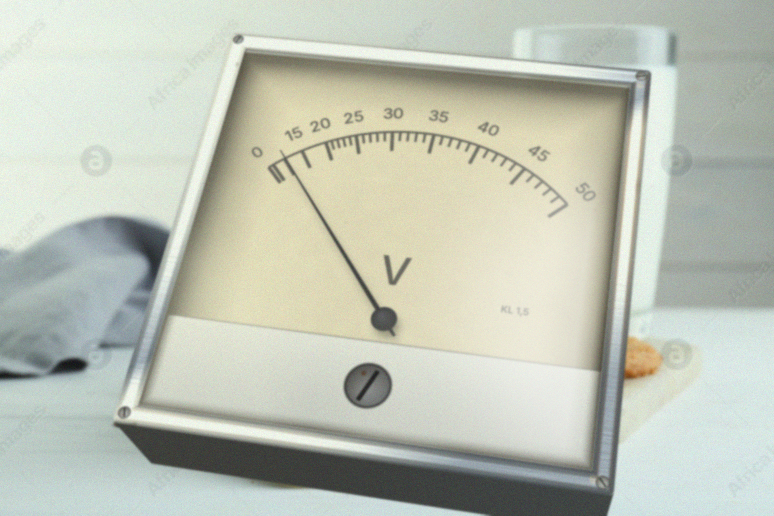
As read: 10,V
